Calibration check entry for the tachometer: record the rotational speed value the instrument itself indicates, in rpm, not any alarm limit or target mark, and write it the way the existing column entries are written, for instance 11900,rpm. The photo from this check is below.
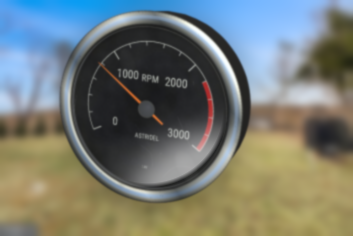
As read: 800,rpm
